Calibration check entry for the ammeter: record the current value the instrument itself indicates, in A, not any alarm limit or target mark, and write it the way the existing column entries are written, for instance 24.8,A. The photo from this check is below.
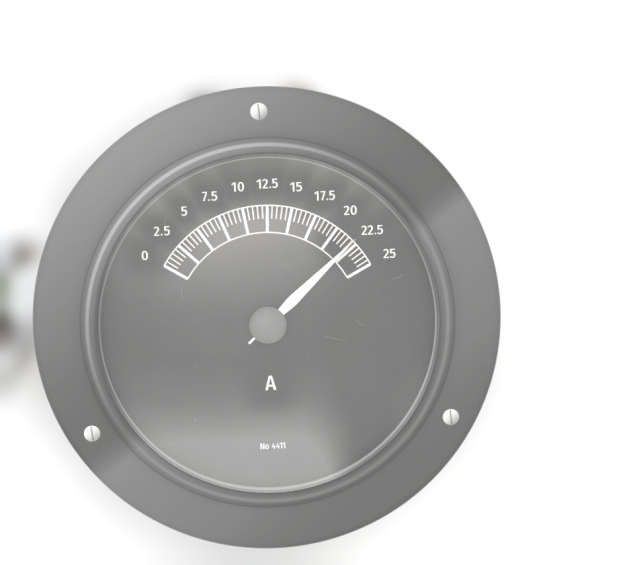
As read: 22,A
